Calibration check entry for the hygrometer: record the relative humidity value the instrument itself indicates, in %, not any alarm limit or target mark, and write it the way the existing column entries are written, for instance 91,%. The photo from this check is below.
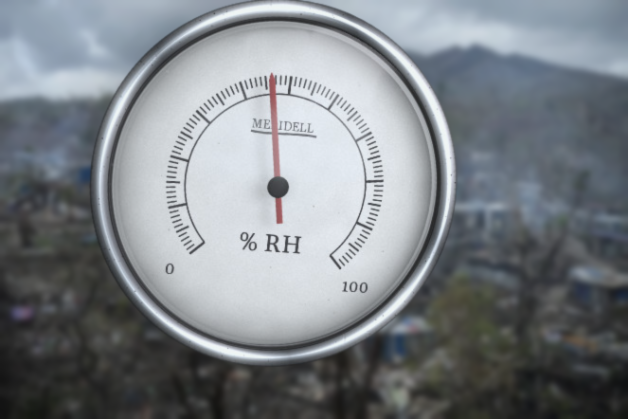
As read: 46,%
